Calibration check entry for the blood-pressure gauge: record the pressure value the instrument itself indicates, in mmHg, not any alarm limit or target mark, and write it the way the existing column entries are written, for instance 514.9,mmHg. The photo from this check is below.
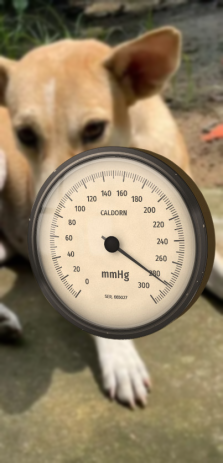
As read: 280,mmHg
